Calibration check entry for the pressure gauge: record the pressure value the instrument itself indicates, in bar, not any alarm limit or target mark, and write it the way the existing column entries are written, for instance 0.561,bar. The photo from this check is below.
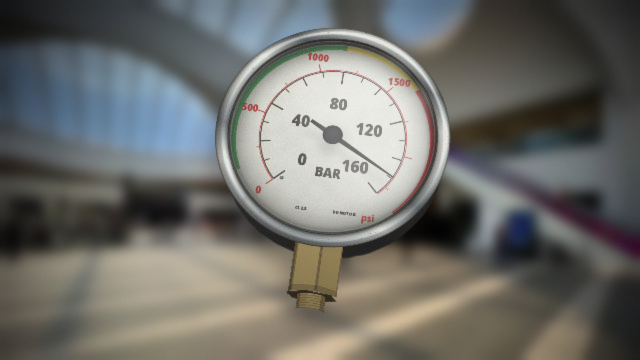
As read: 150,bar
